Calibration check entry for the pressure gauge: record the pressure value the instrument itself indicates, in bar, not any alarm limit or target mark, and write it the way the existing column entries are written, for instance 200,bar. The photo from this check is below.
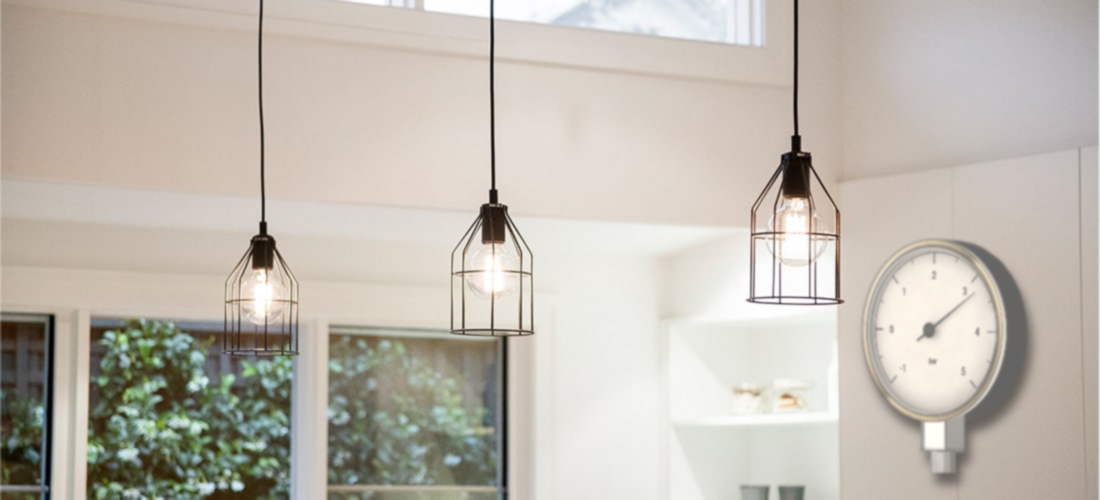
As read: 3.25,bar
